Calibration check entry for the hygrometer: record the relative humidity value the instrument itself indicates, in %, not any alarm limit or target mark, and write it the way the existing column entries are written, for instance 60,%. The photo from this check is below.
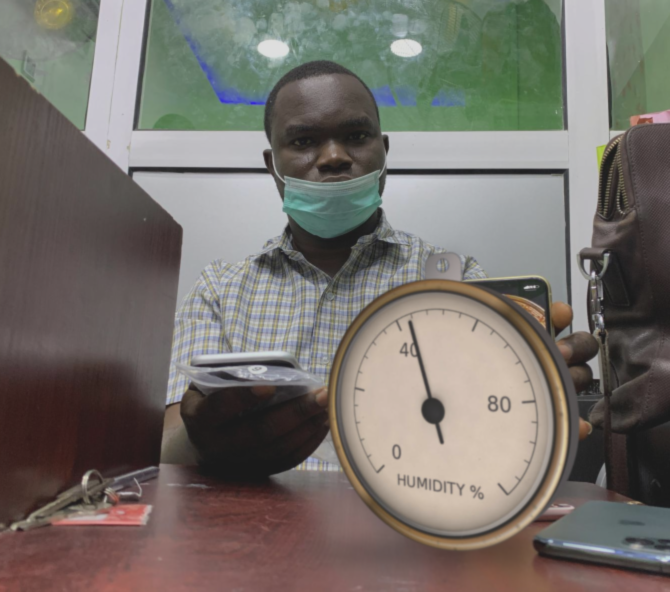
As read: 44,%
